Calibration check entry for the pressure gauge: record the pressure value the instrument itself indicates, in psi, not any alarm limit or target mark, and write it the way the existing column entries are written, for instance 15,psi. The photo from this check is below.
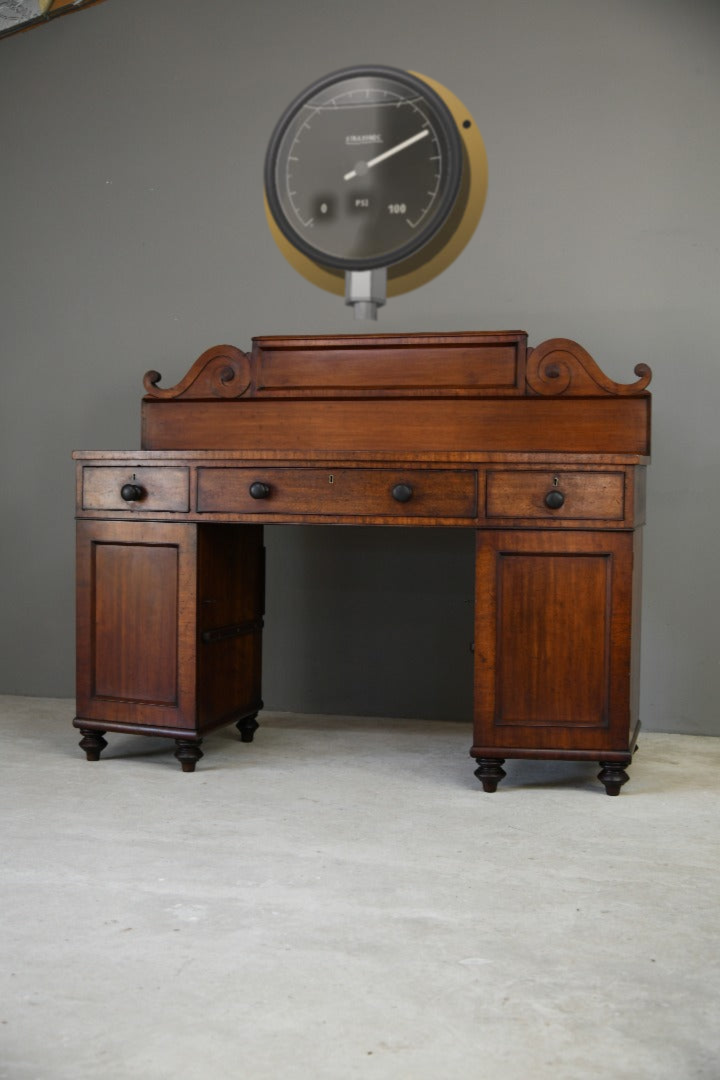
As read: 72.5,psi
